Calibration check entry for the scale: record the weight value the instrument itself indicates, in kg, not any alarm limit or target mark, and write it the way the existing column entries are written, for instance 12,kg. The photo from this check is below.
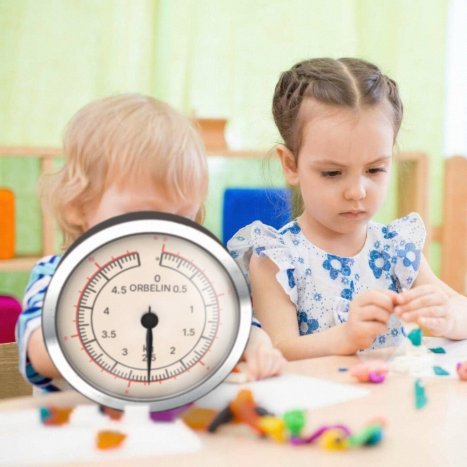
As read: 2.5,kg
